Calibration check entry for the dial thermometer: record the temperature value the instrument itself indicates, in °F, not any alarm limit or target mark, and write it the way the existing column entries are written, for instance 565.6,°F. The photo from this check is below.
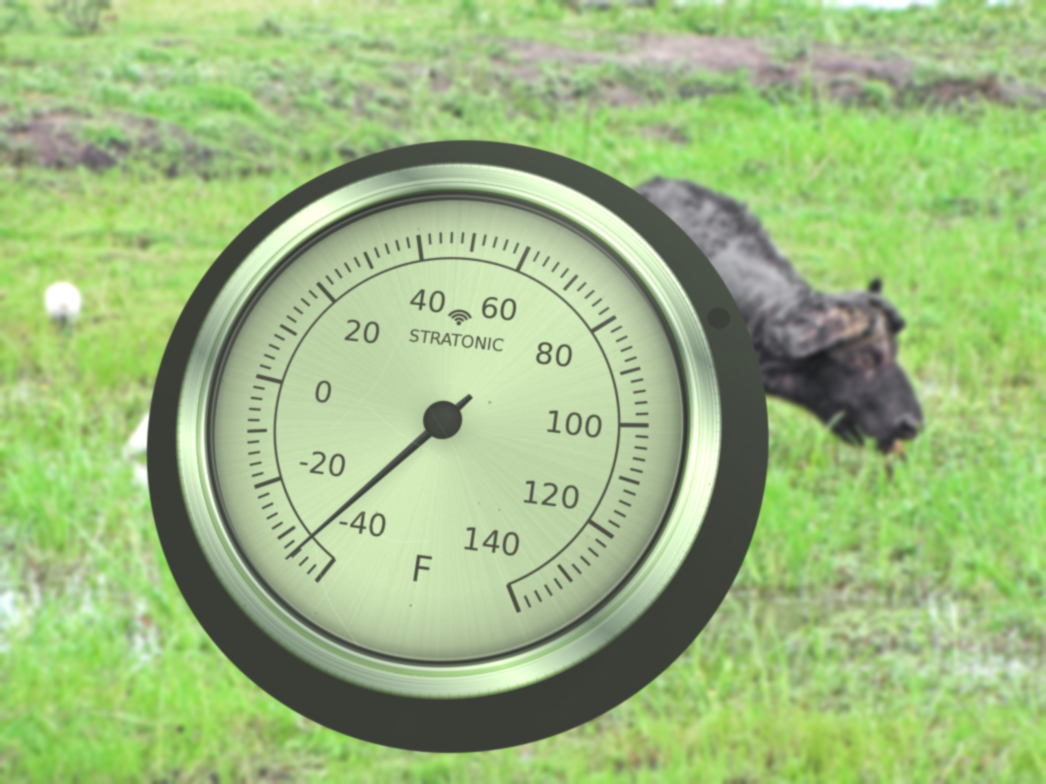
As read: -34,°F
